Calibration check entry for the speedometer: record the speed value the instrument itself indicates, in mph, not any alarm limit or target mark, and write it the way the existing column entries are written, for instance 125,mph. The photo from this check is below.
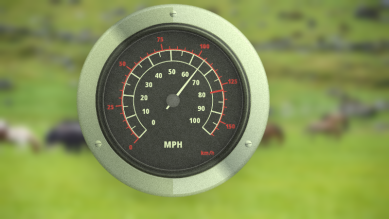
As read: 65,mph
